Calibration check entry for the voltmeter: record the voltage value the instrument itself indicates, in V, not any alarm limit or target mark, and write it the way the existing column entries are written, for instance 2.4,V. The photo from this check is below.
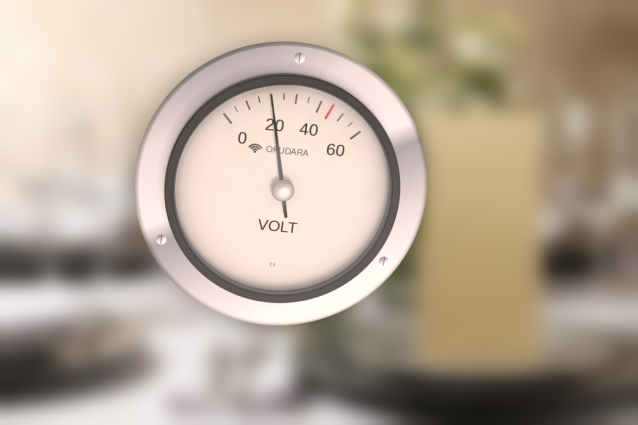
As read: 20,V
